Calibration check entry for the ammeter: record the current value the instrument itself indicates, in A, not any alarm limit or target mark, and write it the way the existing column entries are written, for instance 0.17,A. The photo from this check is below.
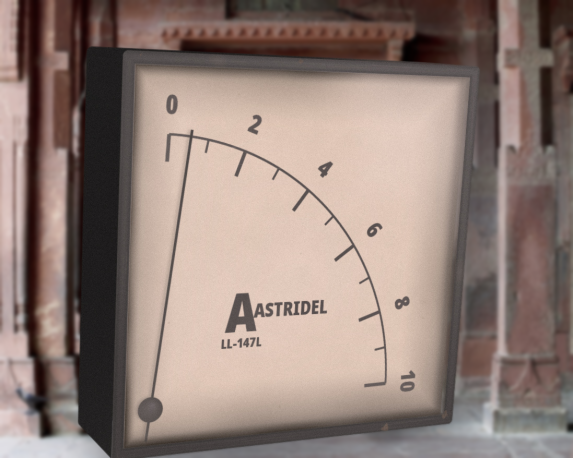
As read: 0.5,A
